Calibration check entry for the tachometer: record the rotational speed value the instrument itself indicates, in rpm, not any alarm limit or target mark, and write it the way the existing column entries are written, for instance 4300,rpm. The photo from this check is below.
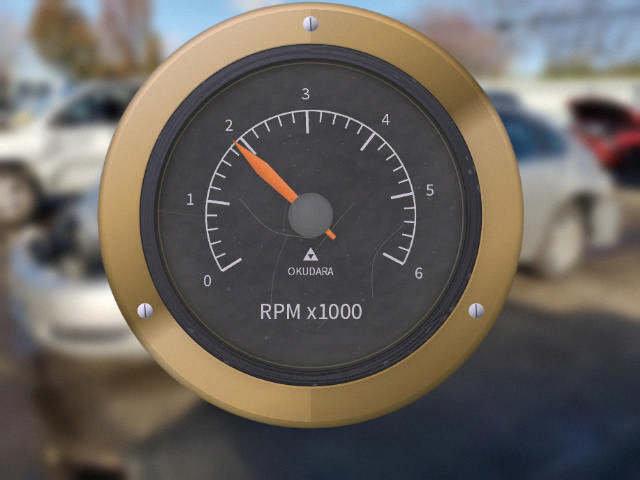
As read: 1900,rpm
